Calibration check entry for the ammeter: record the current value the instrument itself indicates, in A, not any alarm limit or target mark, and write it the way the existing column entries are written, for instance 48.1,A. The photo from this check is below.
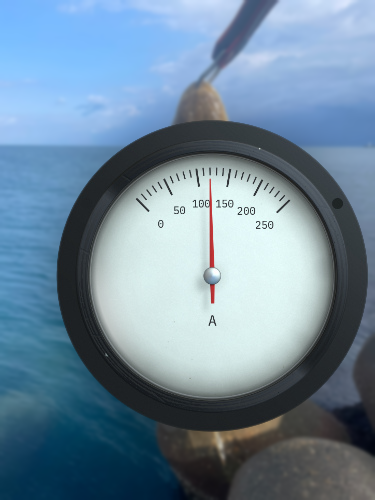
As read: 120,A
